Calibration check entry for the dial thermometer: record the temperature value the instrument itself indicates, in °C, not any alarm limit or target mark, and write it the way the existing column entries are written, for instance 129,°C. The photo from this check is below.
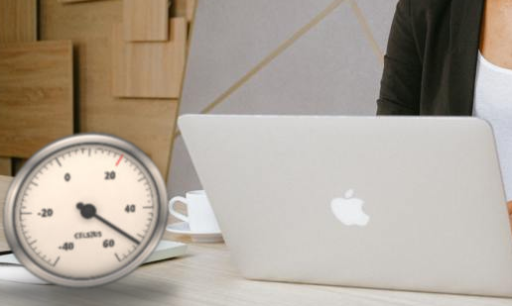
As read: 52,°C
